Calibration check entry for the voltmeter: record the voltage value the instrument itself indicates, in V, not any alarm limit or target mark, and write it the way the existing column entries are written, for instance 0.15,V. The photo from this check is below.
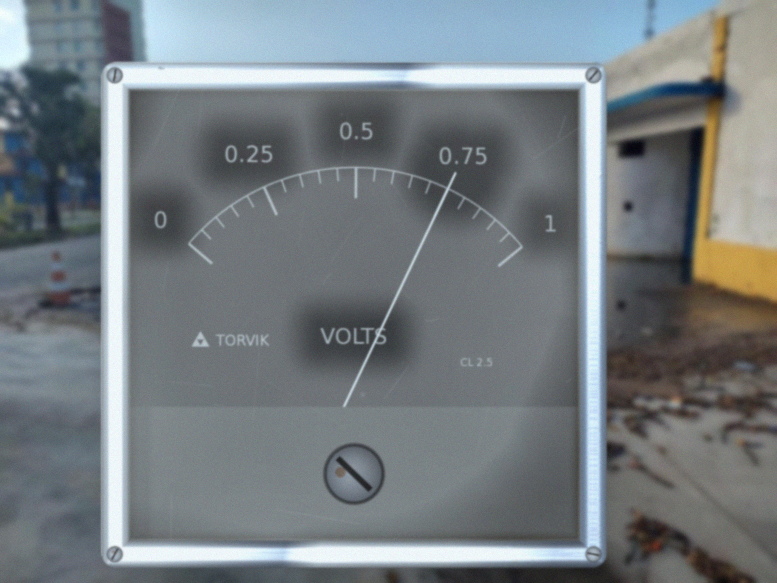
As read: 0.75,V
